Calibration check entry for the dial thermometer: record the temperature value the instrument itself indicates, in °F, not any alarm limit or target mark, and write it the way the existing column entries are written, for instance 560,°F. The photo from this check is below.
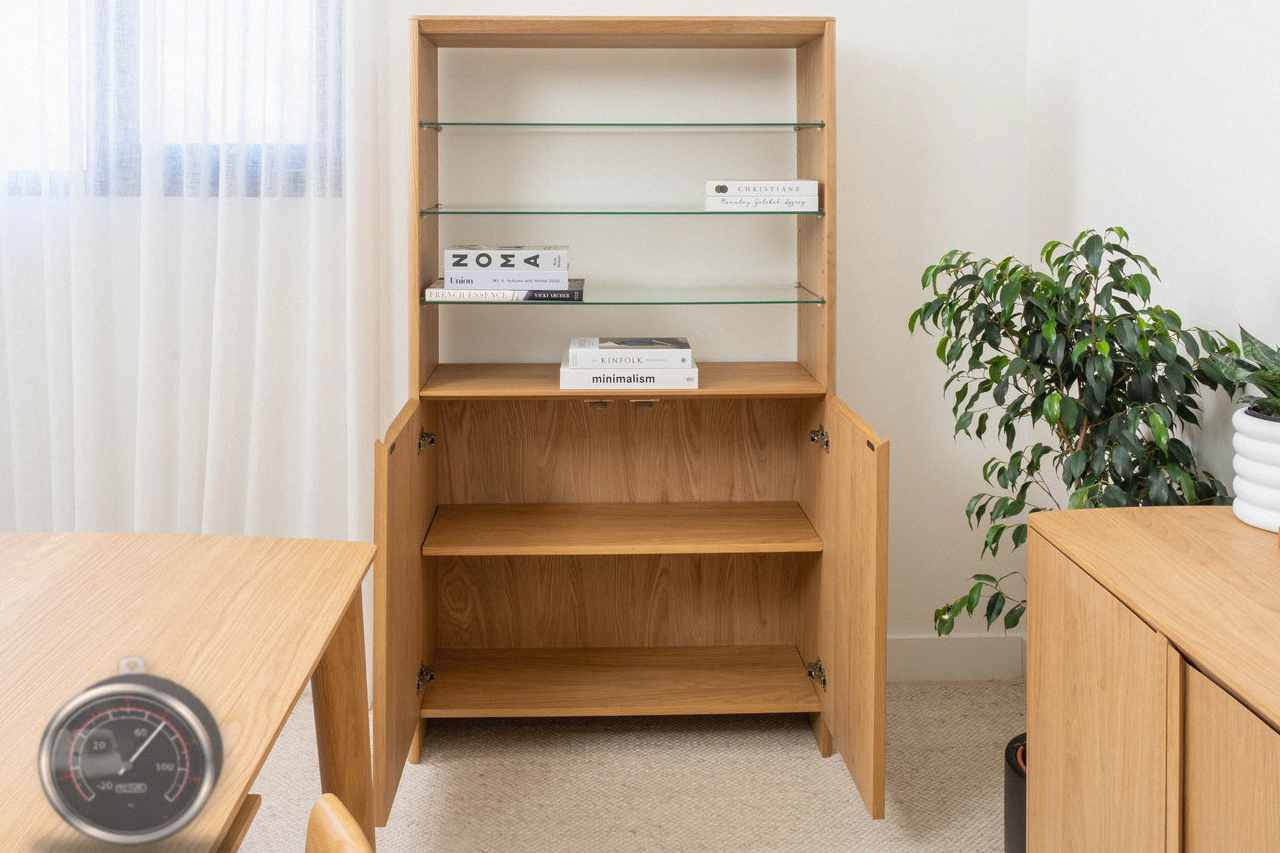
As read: 70,°F
